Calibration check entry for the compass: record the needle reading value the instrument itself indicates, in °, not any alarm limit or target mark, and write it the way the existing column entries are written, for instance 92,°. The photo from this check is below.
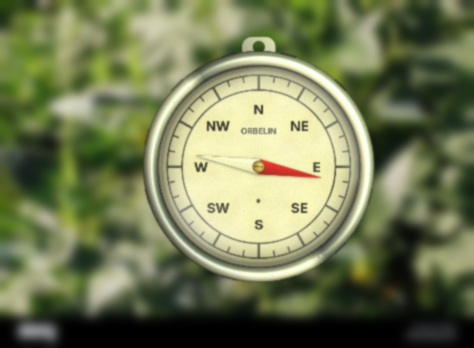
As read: 100,°
